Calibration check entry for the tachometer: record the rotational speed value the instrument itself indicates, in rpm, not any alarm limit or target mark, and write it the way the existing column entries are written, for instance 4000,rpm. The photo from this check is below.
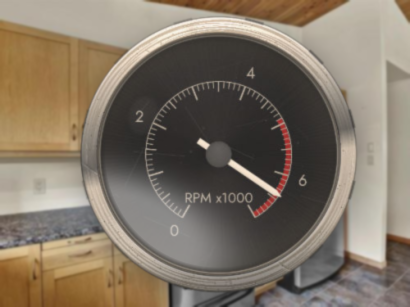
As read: 6400,rpm
